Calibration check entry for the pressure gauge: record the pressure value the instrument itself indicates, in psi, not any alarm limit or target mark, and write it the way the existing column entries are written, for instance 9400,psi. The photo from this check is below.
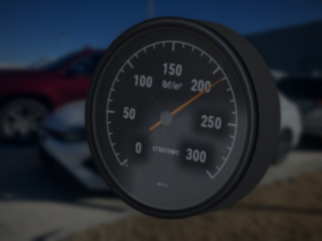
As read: 210,psi
